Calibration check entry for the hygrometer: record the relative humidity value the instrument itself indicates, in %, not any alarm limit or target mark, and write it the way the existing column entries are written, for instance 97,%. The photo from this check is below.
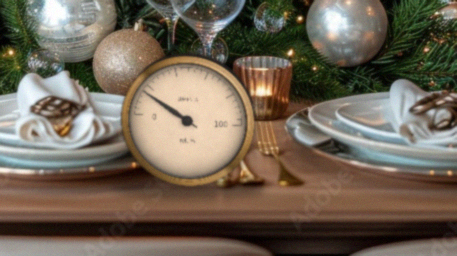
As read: 16,%
